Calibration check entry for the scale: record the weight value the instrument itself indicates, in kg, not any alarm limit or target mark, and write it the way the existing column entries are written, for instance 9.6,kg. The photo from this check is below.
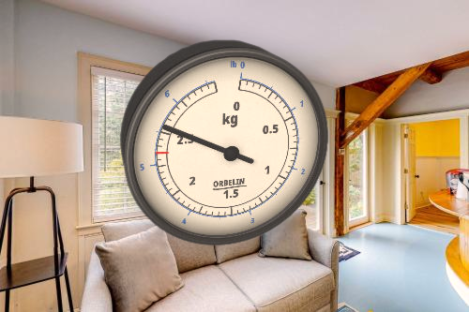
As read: 2.55,kg
